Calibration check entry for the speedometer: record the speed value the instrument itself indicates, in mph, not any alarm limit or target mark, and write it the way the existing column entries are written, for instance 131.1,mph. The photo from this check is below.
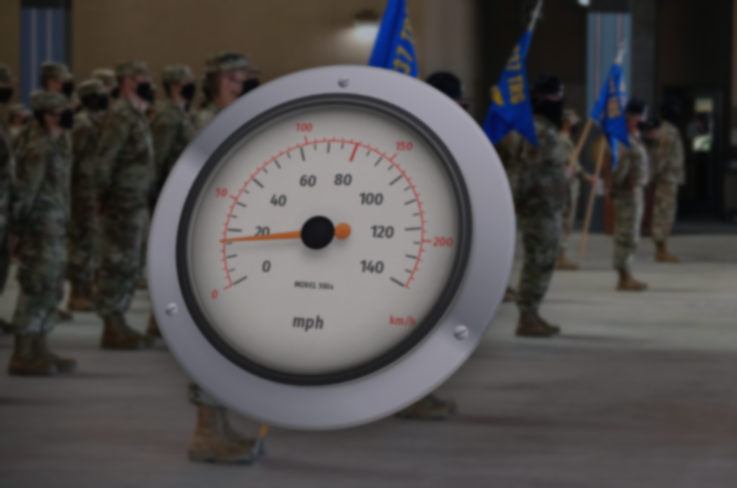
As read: 15,mph
